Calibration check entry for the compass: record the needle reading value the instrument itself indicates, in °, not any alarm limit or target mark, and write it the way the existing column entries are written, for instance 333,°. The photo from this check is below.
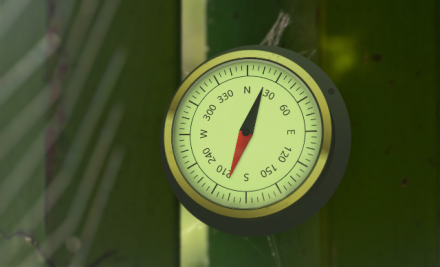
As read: 200,°
